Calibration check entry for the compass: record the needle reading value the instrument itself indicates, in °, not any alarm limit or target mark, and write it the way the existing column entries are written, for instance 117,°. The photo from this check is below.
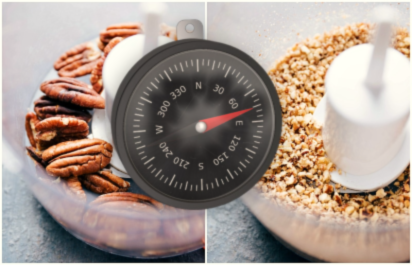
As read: 75,°
